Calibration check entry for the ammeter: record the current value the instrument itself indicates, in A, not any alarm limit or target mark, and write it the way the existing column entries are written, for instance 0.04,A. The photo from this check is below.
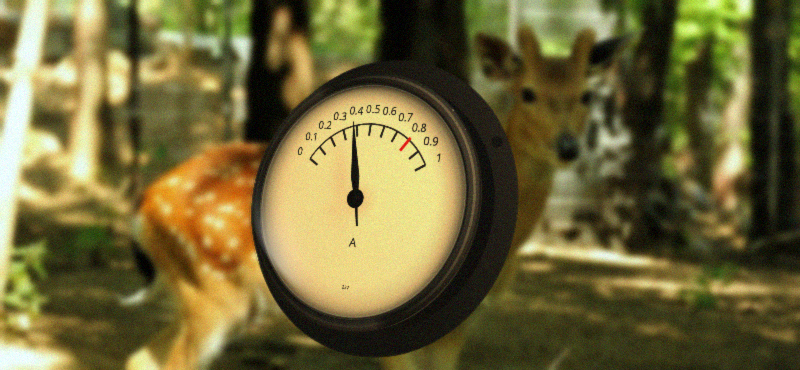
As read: 0.4,A
